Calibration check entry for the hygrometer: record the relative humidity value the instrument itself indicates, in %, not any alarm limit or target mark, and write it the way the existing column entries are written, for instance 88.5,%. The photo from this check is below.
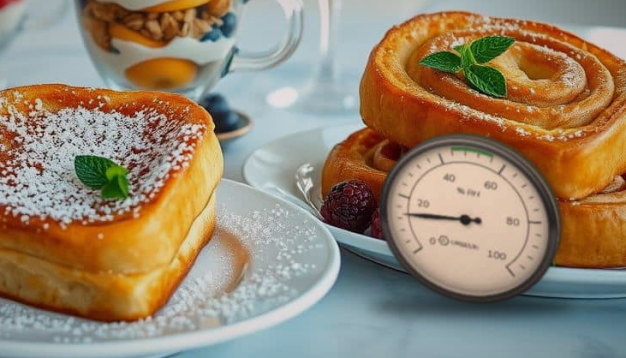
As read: 14,%
